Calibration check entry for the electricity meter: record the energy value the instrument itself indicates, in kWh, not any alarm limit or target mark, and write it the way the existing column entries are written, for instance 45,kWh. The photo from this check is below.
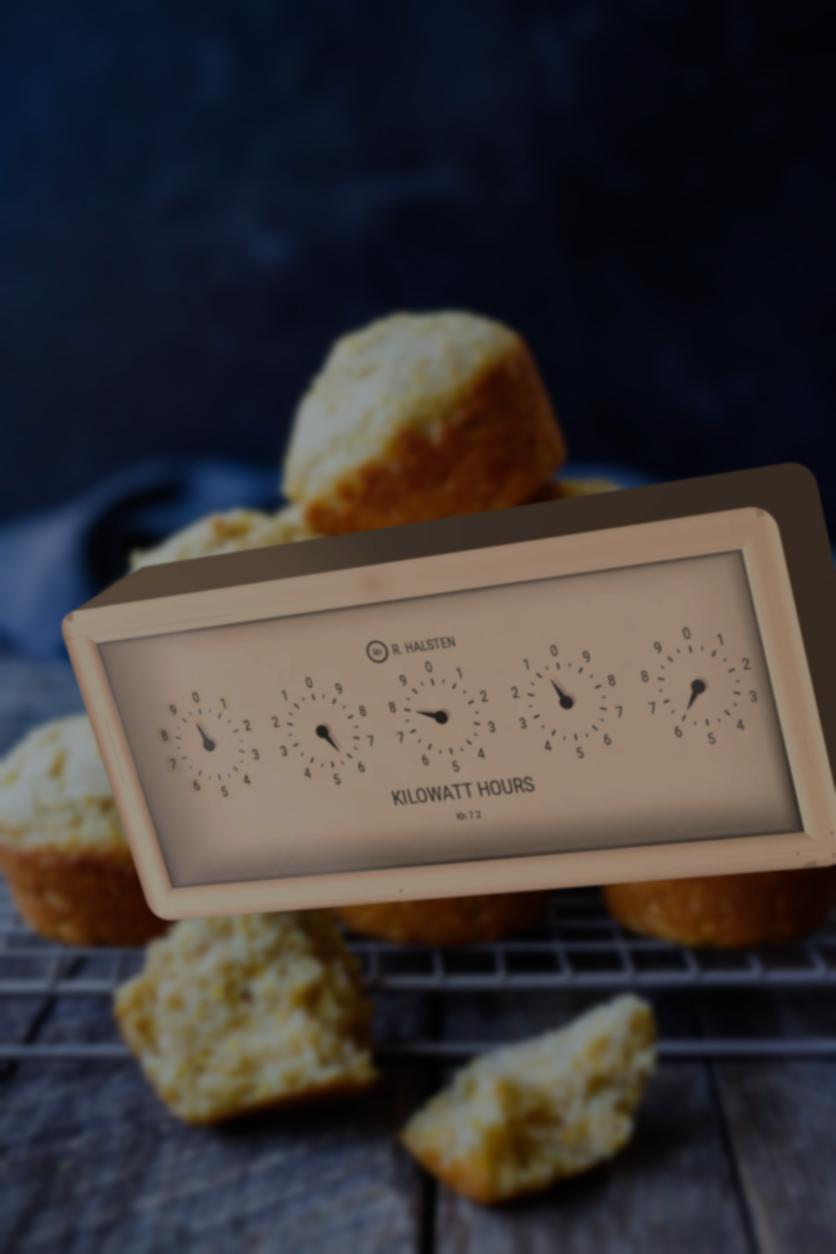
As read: 95806,kWh
